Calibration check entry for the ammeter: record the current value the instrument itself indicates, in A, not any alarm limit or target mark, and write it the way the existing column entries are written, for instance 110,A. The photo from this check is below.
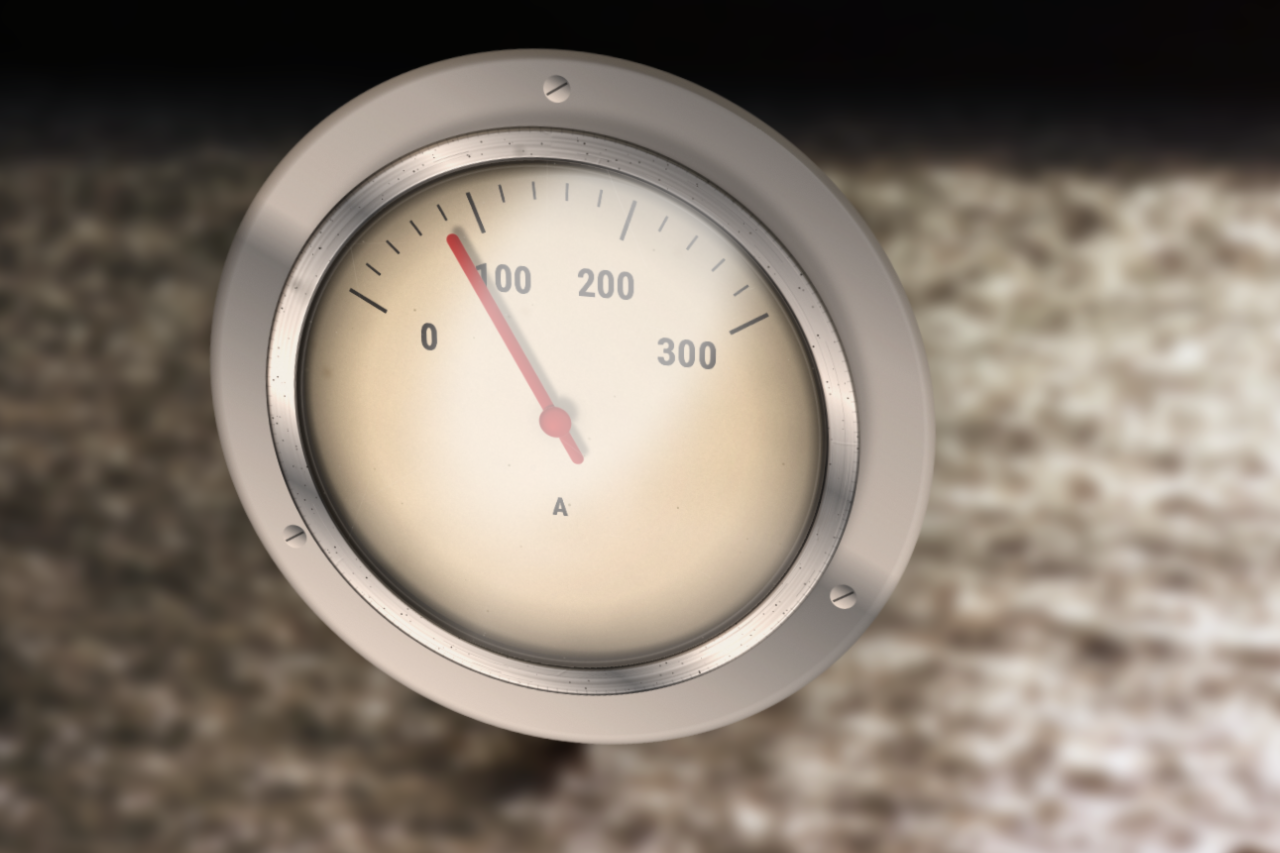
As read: 80,A
